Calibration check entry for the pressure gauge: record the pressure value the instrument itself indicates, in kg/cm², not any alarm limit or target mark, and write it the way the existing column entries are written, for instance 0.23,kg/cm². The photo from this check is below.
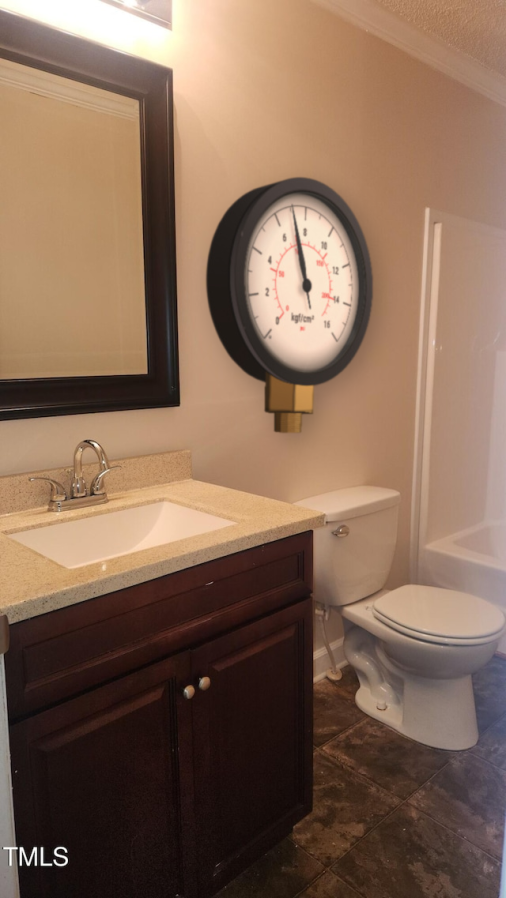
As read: 7,kg/cm²
